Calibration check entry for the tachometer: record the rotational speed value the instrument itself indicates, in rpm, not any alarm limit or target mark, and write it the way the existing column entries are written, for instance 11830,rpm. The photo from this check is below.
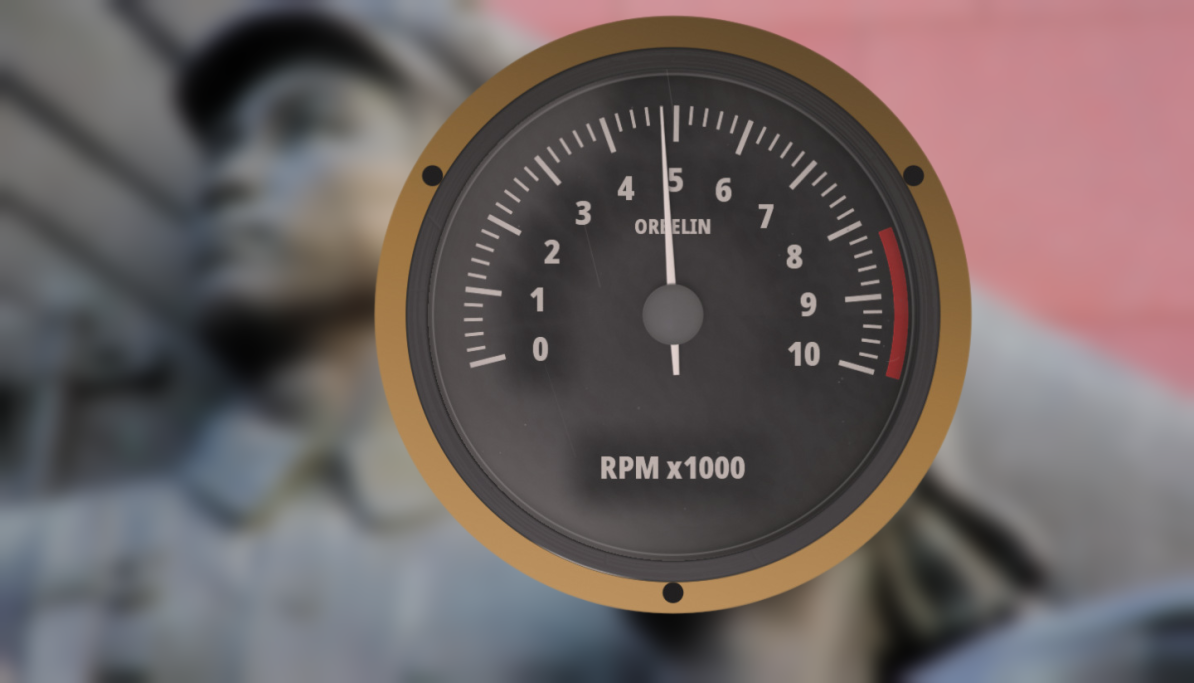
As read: 4800,rpm
